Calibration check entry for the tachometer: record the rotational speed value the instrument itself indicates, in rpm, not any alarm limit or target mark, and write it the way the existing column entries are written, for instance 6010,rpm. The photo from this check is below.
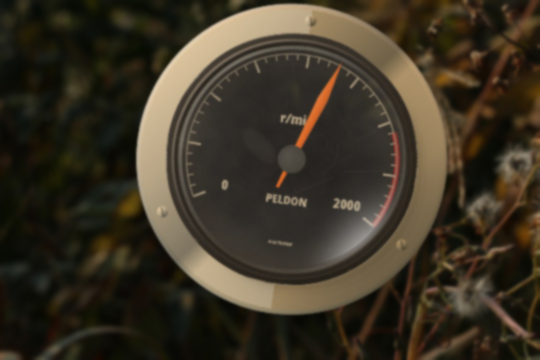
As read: 1150,rpm
